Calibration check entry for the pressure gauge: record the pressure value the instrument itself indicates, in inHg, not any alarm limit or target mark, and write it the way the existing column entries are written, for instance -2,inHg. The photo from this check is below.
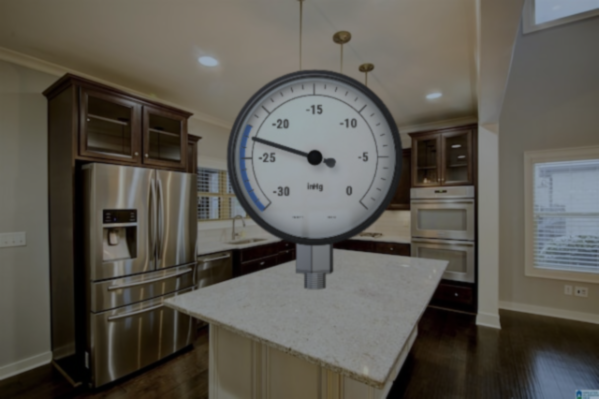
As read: -23,inHg
